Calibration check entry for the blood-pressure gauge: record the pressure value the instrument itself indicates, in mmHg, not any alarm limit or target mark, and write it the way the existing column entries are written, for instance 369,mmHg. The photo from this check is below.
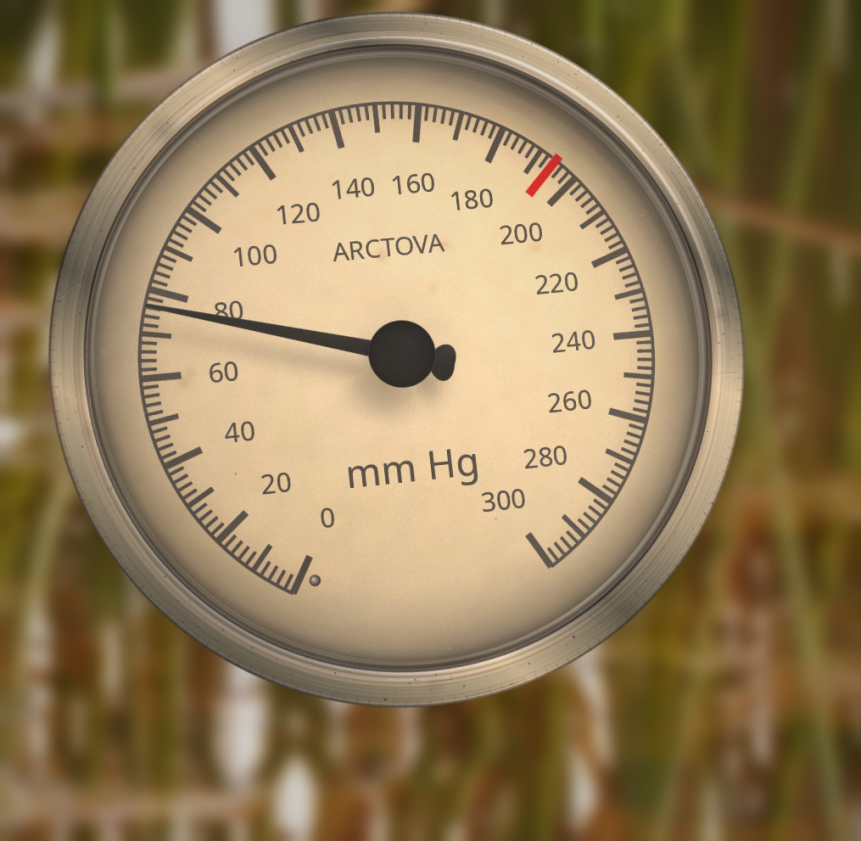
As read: 76,mmHg
